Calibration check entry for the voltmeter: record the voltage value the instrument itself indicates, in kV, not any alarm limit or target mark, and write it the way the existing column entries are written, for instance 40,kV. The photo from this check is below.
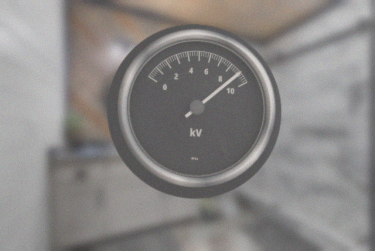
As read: 9,kV
